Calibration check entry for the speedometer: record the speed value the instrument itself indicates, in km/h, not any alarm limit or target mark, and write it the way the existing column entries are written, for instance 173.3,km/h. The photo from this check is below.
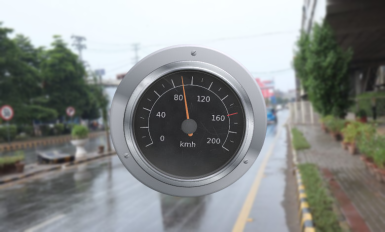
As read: 90,km/h
